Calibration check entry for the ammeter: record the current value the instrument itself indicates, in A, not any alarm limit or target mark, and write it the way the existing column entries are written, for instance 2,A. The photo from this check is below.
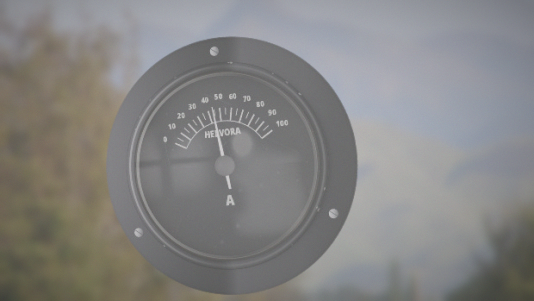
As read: 45,A
